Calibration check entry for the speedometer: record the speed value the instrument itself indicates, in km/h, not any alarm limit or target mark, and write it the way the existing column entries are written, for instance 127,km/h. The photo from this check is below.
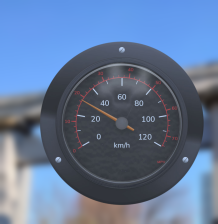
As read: 30,km/h
